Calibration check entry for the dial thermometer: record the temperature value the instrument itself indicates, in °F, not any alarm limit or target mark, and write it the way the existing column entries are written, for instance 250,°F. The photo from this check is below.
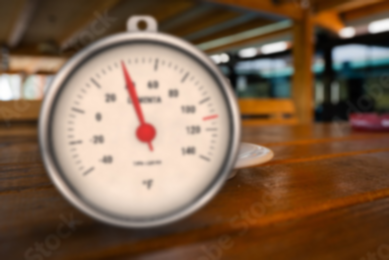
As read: 40,°F
